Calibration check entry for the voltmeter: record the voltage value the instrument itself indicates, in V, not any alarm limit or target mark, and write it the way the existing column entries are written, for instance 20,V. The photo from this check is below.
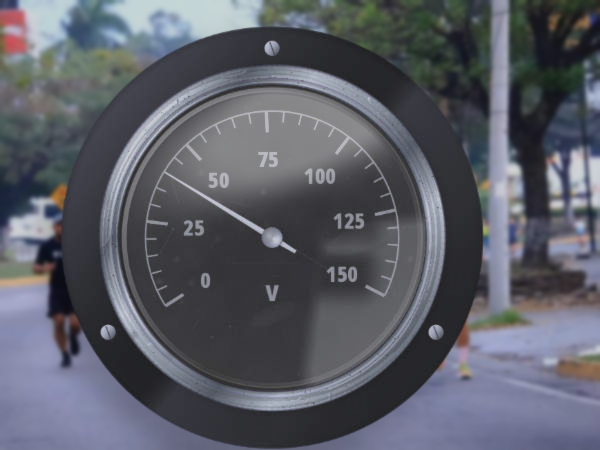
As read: 40,V
